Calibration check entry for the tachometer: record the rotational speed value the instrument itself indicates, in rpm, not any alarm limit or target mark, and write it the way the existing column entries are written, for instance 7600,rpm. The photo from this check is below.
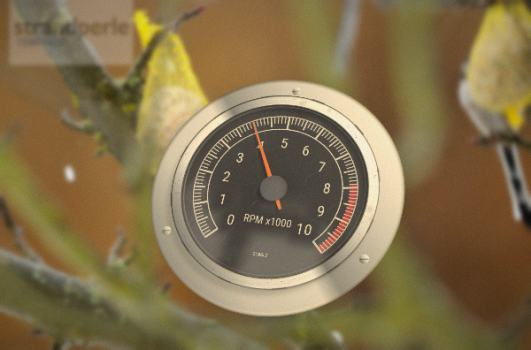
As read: 4000,rpm
